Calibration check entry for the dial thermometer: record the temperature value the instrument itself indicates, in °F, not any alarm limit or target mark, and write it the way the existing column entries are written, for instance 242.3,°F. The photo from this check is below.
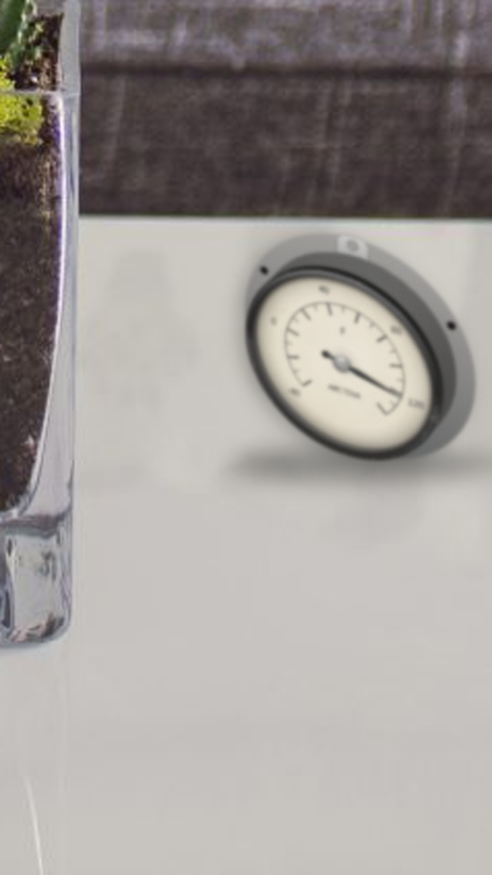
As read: 120,°F
